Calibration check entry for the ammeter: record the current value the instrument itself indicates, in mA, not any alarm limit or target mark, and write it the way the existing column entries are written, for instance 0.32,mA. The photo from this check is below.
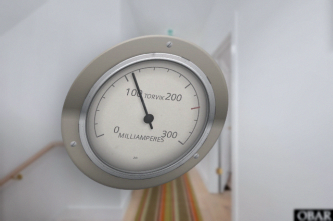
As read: 110,mA
